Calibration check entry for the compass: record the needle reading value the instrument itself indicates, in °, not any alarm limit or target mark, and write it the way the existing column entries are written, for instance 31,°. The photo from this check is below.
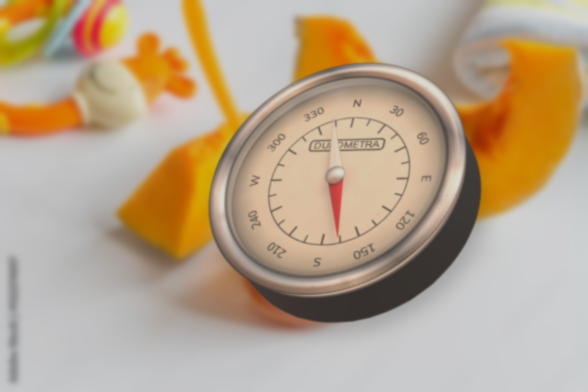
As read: 165,°
